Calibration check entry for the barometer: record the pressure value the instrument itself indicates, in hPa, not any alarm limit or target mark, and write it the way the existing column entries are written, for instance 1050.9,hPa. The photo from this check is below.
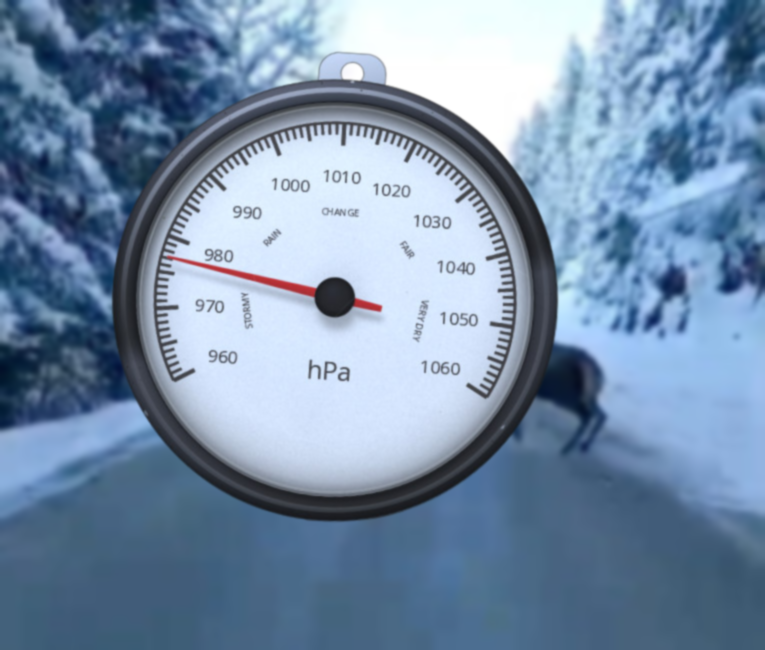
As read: 977,hPa
